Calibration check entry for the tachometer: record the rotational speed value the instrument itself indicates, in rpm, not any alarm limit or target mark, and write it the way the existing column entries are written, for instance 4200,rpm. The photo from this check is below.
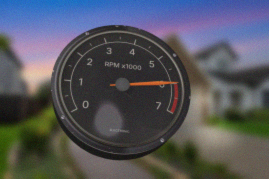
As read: 6000,rpm
